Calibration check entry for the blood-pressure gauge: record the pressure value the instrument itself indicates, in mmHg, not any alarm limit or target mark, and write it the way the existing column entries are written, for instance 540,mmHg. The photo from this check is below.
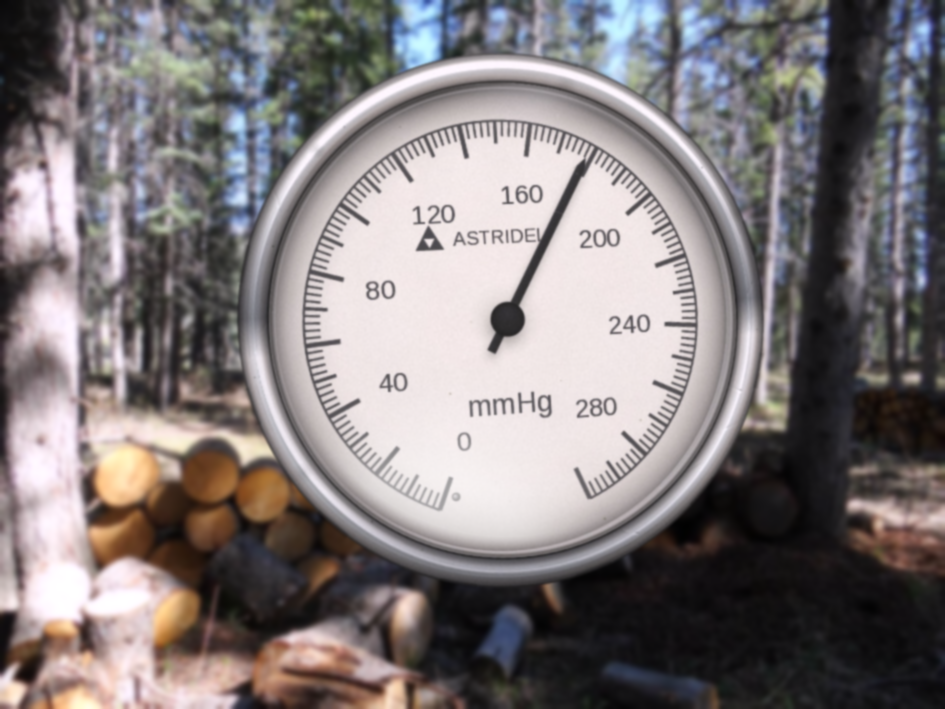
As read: 178,mmHg
